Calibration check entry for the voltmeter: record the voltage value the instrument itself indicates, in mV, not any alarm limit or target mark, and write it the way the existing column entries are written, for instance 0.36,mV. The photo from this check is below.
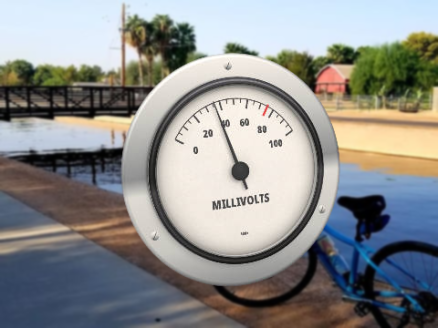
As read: 35,mV
